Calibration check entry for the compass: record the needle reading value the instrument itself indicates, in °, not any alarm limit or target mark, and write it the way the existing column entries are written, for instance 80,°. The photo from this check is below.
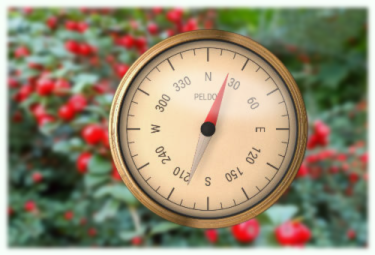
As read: 20,°
